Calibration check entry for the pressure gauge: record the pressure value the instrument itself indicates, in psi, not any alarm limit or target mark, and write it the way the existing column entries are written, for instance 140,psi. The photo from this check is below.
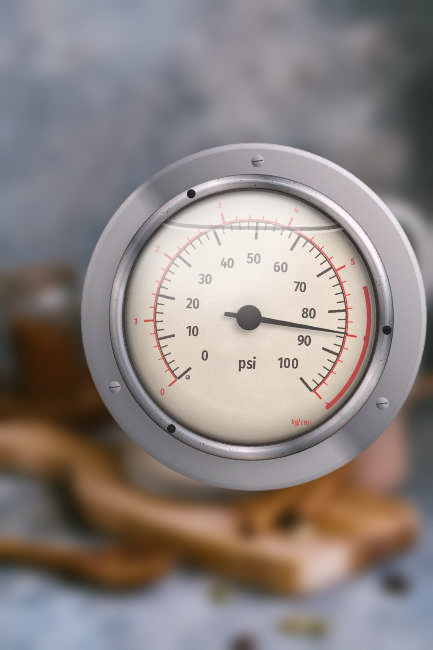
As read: 85,psi
